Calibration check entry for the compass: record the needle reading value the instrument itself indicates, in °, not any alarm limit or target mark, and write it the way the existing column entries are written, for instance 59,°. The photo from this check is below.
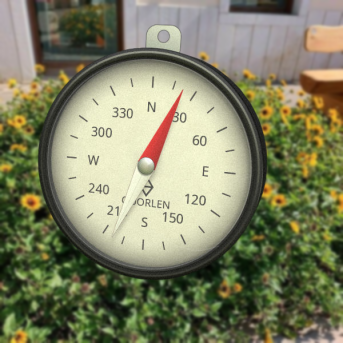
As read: 22.5,°
